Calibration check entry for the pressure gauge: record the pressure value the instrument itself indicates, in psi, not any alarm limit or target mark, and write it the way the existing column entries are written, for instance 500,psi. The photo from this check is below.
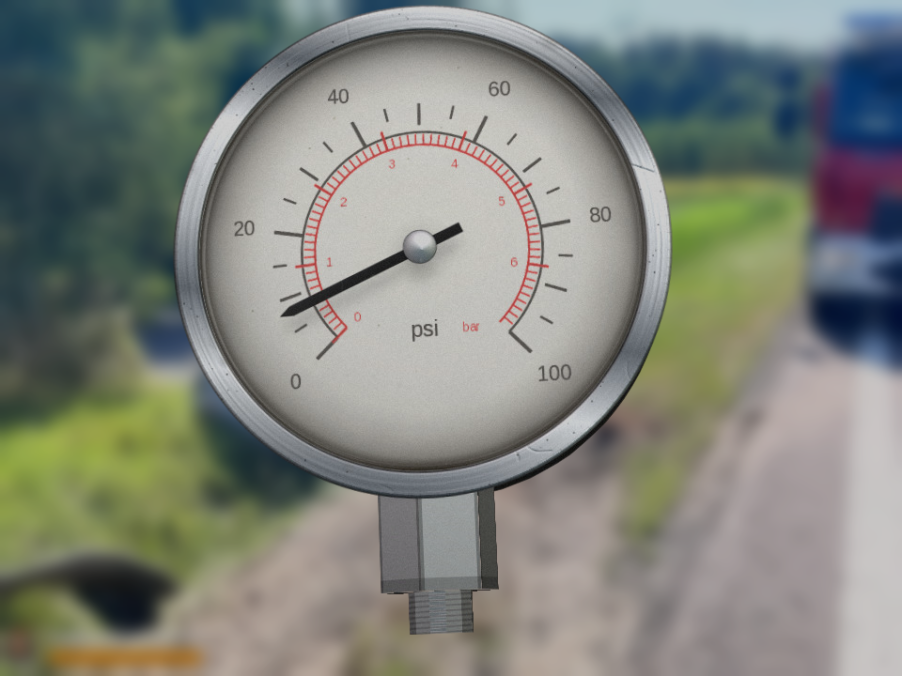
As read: 7.5,psi
